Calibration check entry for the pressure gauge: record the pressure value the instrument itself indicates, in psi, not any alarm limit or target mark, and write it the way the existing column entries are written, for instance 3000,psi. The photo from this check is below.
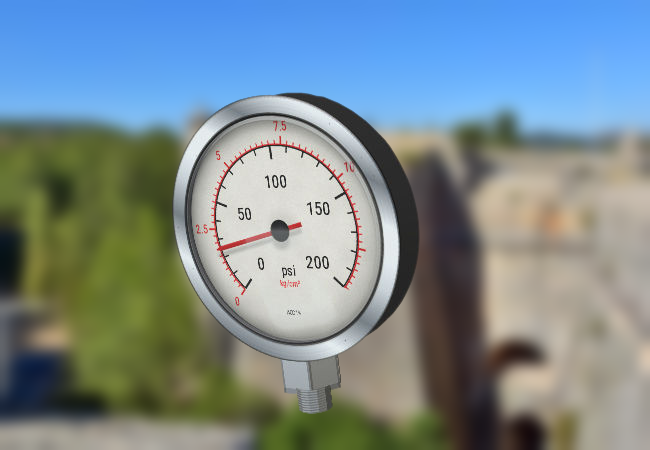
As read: 25,psi
